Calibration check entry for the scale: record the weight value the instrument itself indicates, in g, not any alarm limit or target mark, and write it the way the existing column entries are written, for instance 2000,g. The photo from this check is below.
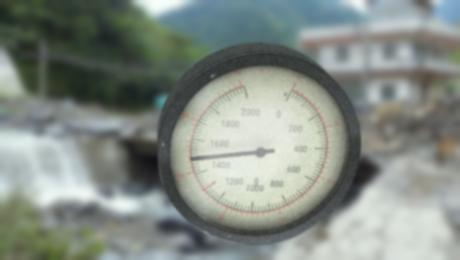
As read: 1500,g
